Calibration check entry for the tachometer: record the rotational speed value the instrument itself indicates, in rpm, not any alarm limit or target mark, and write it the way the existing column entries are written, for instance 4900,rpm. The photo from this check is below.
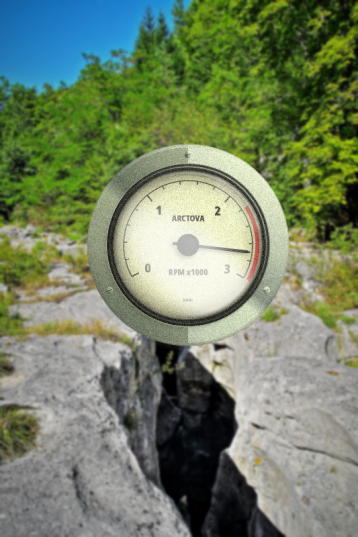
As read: 2700,rpm
